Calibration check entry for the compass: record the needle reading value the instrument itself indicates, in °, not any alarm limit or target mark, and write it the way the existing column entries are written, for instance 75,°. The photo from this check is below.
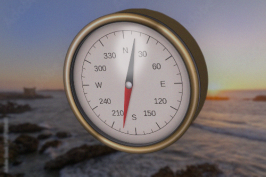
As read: 195,°
